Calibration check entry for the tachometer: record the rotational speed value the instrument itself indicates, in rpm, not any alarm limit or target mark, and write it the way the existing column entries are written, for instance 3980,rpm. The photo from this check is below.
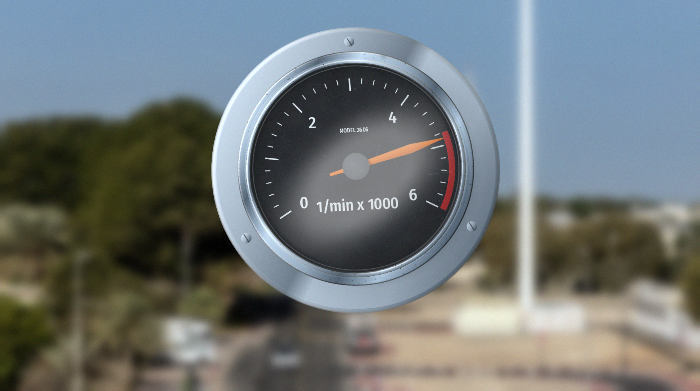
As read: 4900,rpm
